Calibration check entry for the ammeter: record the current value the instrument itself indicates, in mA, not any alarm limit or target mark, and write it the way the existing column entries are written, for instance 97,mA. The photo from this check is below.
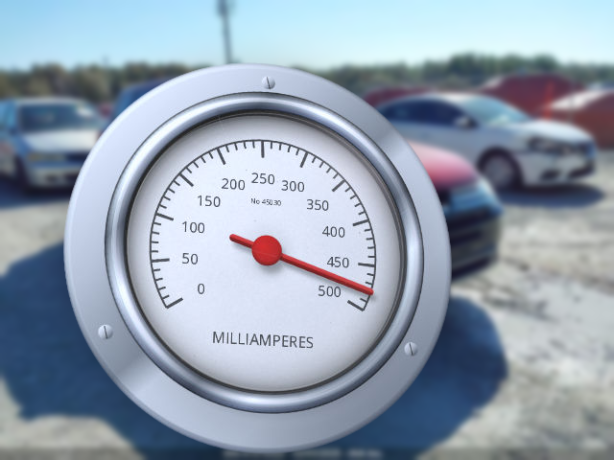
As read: 480,mA
